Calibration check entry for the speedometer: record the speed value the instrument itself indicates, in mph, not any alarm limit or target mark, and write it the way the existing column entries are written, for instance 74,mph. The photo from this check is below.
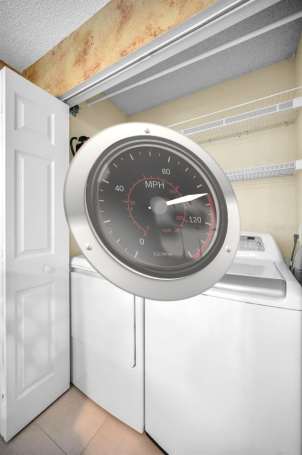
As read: 105,mph
